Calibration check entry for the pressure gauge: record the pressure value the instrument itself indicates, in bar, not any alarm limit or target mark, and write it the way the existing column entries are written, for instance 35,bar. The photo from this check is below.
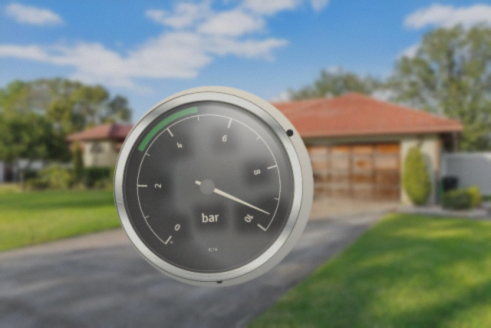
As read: 9.5,bar
